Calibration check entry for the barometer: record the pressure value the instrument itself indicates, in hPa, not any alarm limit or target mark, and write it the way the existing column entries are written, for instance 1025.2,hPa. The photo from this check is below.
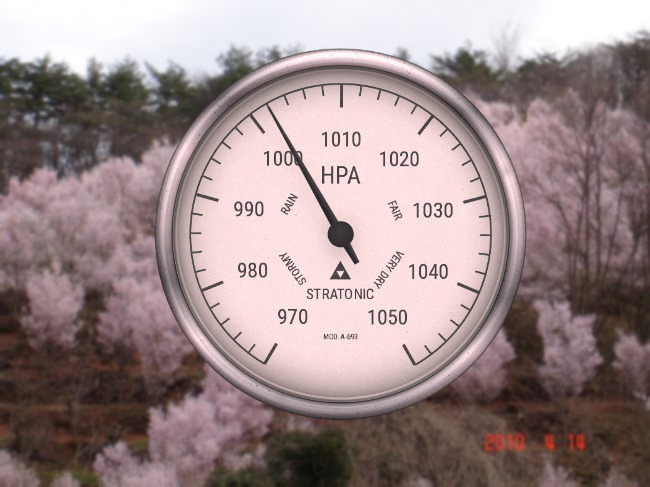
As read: 1002,hPa
